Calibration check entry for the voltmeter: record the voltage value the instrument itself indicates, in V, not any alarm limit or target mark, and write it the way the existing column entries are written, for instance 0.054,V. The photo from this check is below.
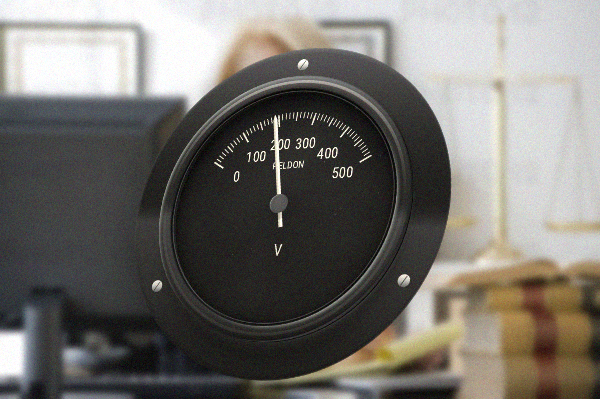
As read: 200,V
